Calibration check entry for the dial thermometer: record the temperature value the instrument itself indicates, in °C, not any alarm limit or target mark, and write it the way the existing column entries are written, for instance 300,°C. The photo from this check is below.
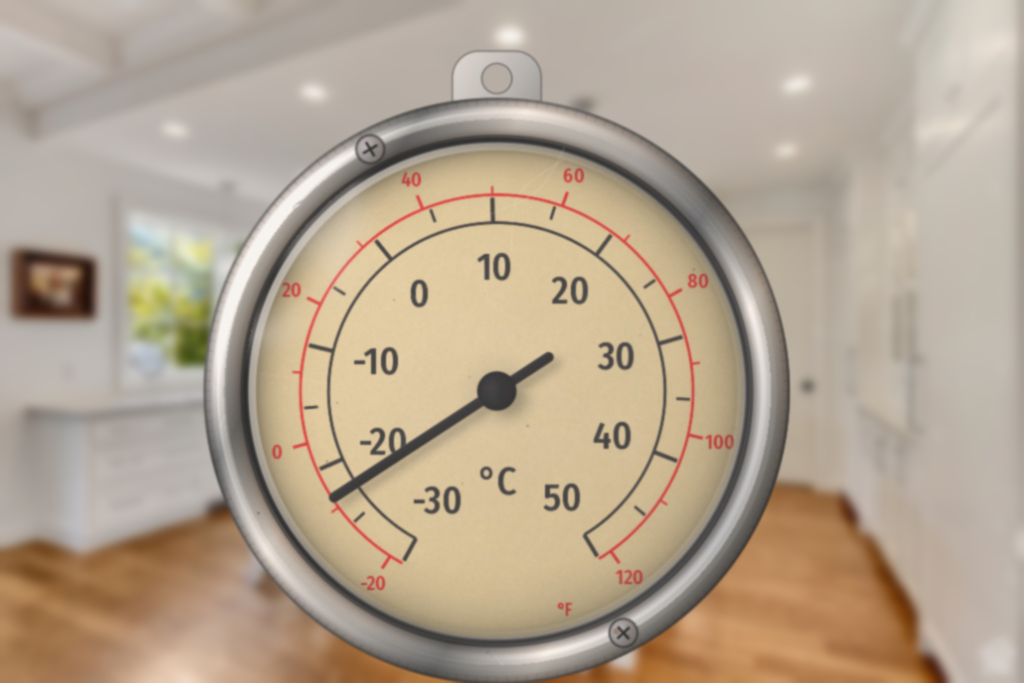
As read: -22.5,°C
